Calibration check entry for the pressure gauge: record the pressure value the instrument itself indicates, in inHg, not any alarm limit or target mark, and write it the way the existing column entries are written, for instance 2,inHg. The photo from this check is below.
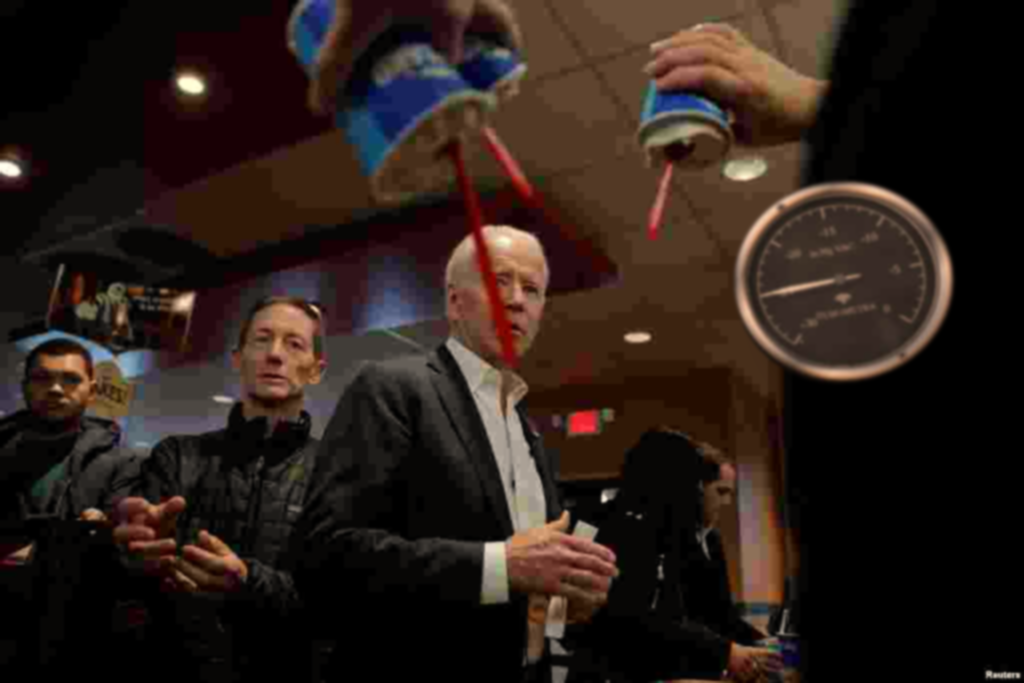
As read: -25,inHg
